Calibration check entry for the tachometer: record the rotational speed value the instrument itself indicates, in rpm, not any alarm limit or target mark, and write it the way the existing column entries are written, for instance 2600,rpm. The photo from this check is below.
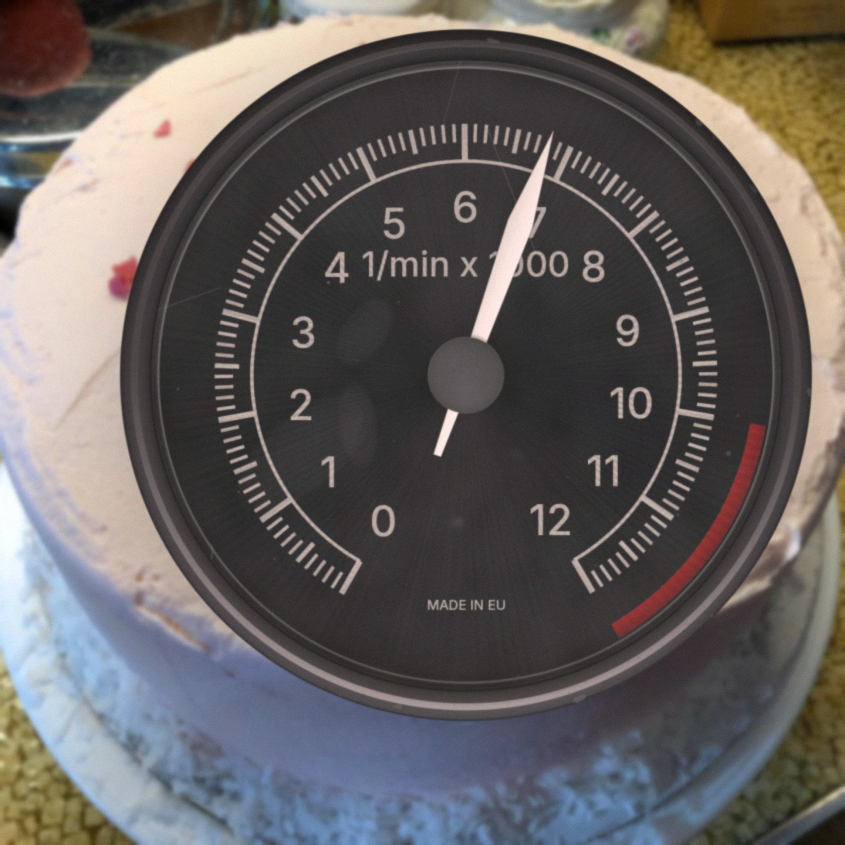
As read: 6800,rpm
